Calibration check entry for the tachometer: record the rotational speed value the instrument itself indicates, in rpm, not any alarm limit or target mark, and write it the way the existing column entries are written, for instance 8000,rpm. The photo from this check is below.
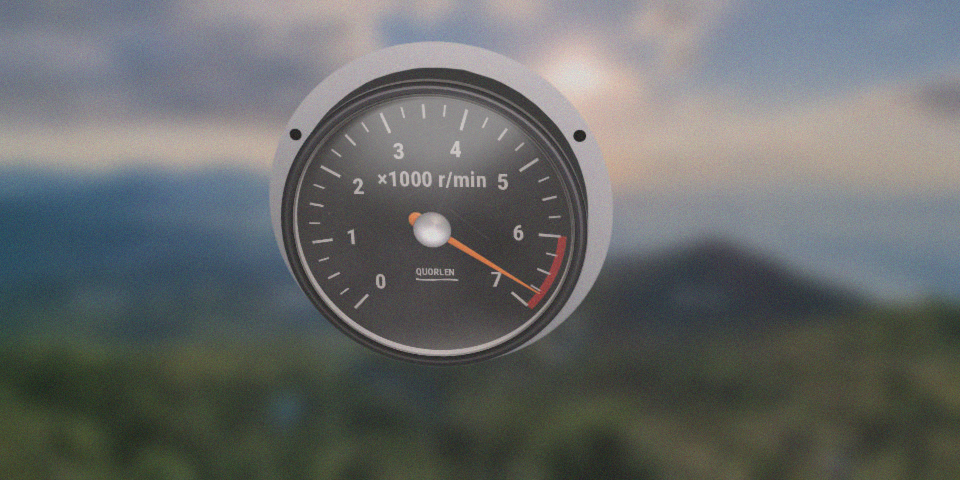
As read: 6750,rpm
